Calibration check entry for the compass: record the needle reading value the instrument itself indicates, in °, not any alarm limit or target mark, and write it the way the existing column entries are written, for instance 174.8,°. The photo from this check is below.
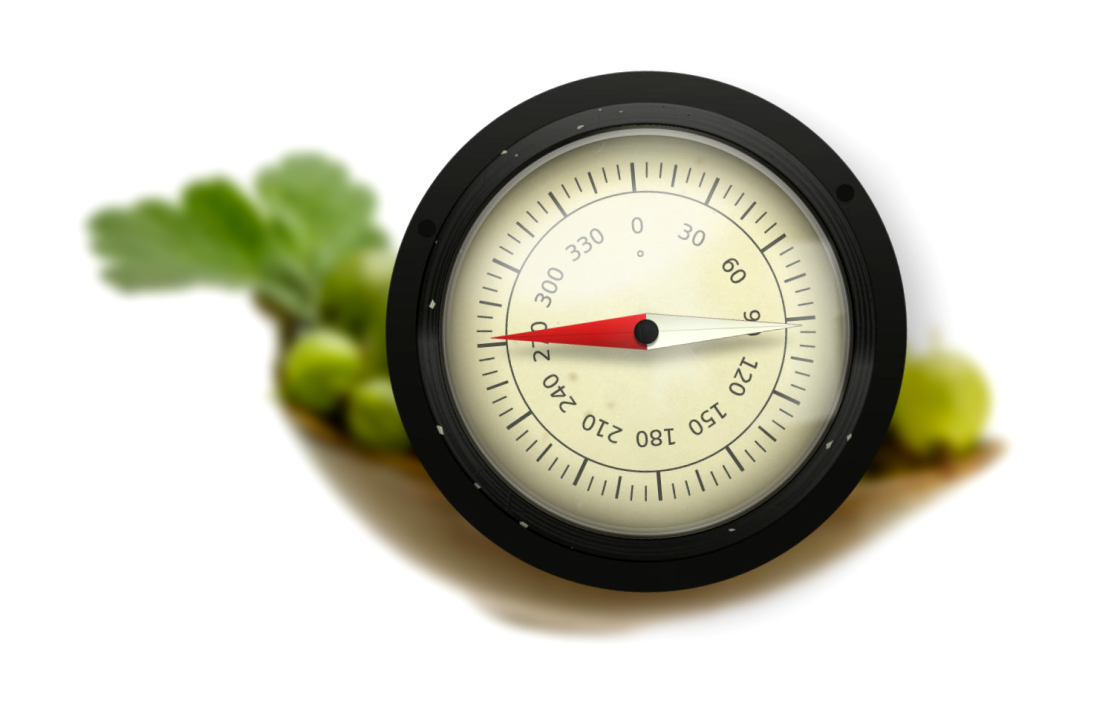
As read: 272.5,°
